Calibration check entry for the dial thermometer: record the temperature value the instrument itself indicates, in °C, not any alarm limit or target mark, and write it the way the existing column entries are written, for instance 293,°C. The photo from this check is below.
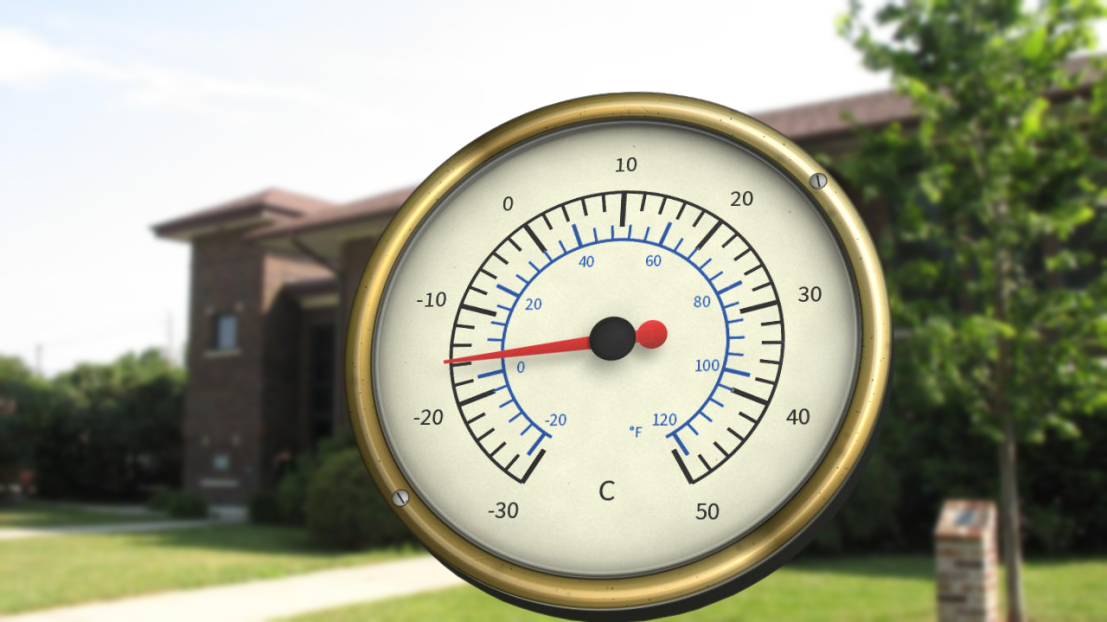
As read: -16,°C
